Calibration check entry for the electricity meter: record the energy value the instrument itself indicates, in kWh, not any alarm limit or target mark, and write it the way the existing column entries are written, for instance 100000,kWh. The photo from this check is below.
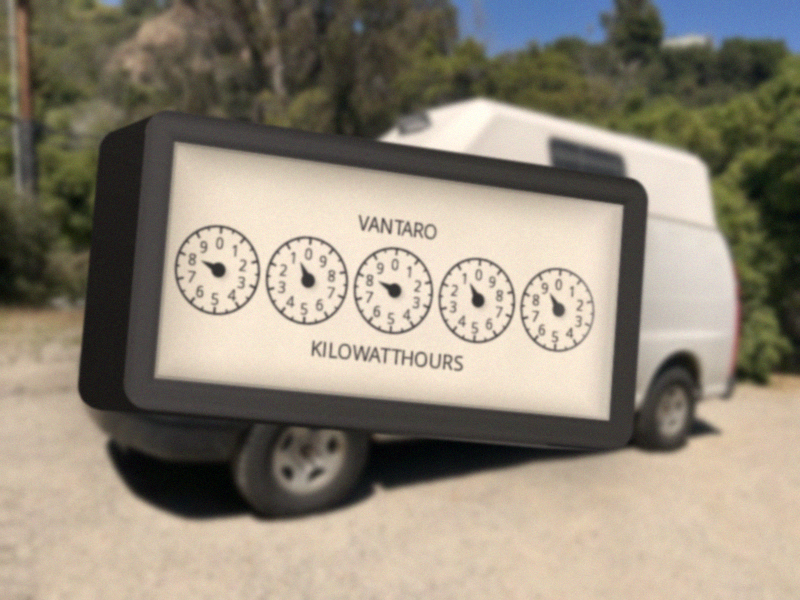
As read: 80809,kWh
